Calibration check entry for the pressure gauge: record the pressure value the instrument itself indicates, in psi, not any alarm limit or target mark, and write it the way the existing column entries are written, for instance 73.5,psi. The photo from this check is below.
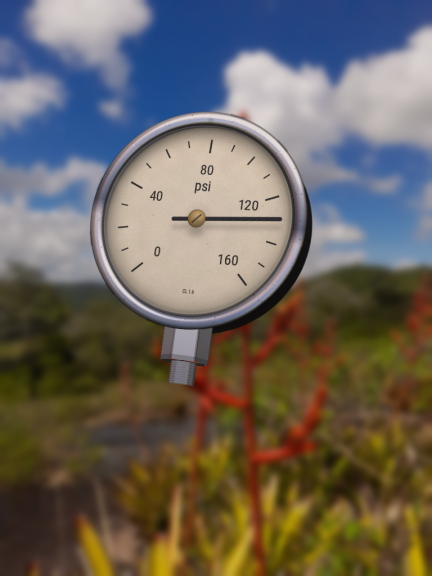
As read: 130,psi
